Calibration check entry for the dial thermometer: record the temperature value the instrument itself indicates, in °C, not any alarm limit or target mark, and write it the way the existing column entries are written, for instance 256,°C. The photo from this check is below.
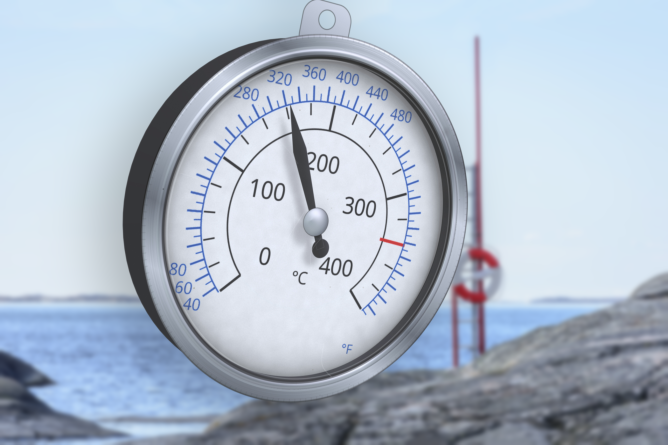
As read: 160,°C
